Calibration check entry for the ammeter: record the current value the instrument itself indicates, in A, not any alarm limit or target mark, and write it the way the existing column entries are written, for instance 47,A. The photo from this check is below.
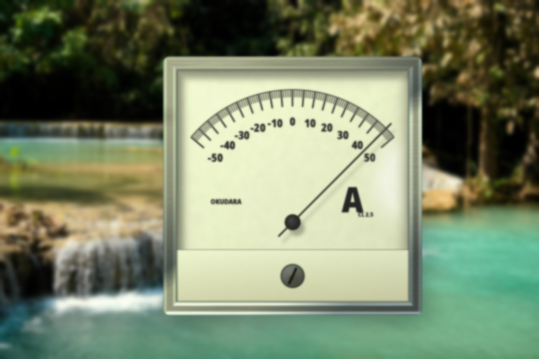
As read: 45,A
